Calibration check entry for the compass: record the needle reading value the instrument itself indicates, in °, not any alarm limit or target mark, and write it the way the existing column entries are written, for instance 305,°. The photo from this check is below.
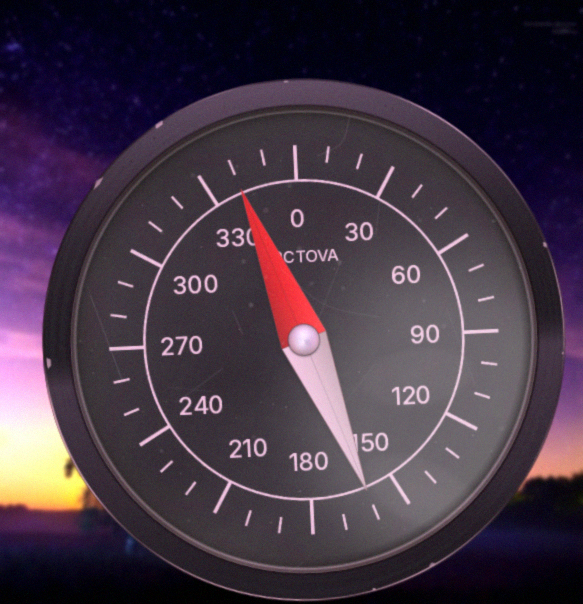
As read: 340,°
